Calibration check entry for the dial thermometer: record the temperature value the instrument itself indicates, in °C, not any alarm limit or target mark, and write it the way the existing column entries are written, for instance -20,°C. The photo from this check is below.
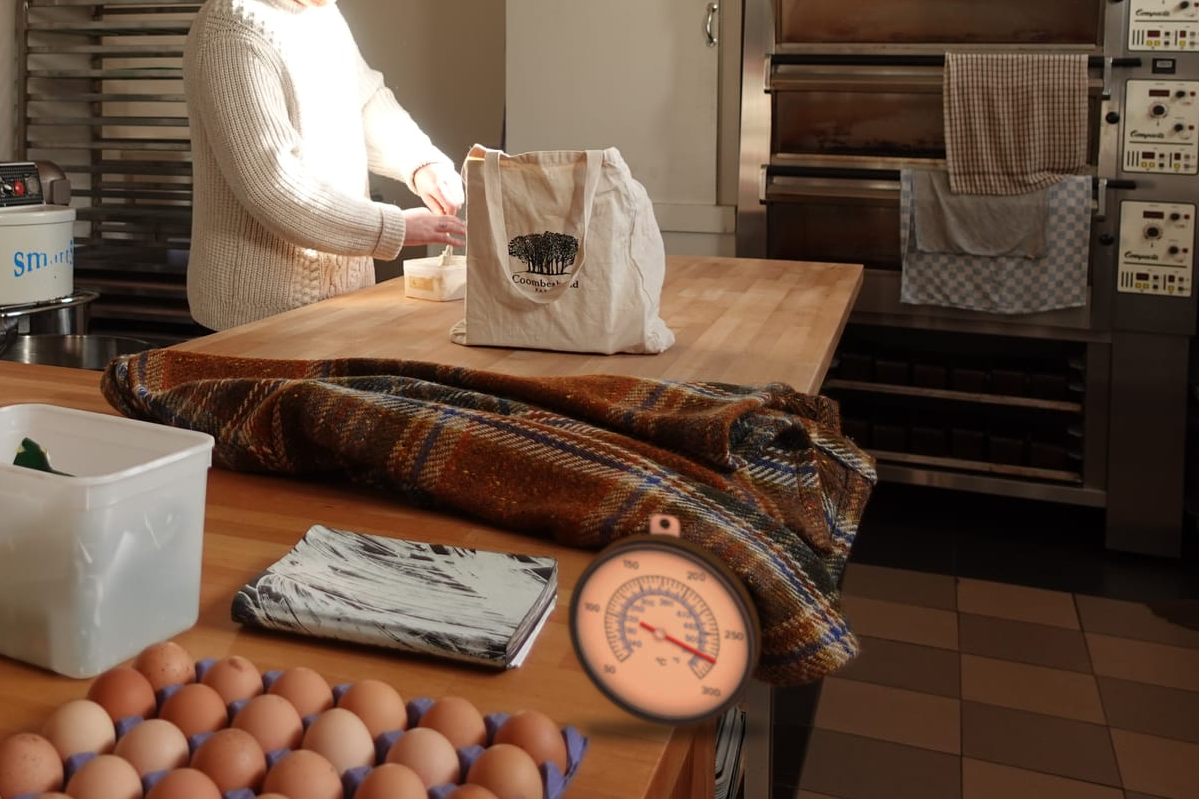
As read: 275,°C
